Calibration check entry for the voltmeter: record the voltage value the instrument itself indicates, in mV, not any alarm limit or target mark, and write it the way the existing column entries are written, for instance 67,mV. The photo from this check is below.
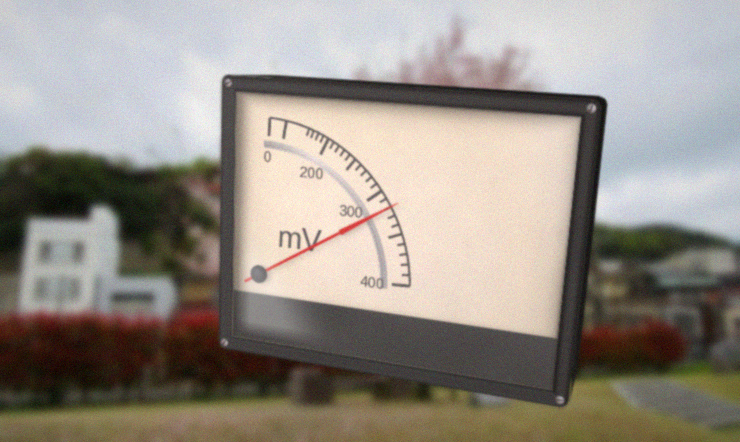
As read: 320,mV
